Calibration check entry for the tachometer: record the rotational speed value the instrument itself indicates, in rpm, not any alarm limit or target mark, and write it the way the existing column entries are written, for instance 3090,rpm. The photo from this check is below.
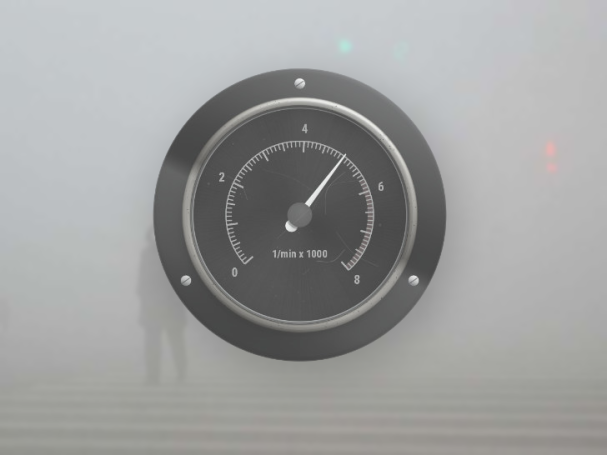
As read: 5000,rpm
